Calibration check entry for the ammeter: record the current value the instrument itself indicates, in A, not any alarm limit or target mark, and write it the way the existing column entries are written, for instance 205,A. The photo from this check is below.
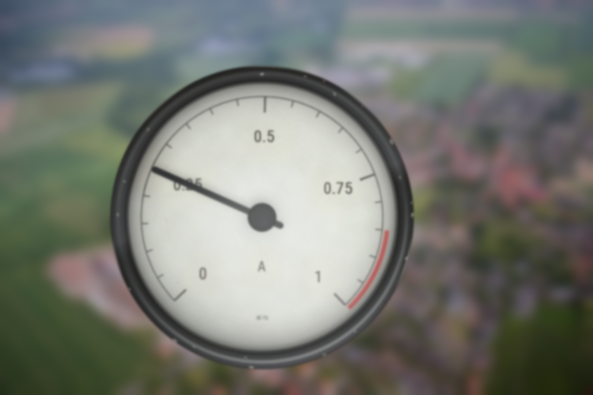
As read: 0.25,A
